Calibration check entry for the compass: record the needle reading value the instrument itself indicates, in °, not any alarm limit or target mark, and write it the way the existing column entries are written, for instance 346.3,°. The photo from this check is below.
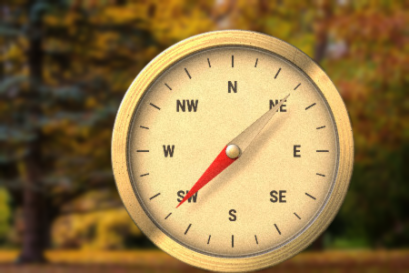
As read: 225,°
